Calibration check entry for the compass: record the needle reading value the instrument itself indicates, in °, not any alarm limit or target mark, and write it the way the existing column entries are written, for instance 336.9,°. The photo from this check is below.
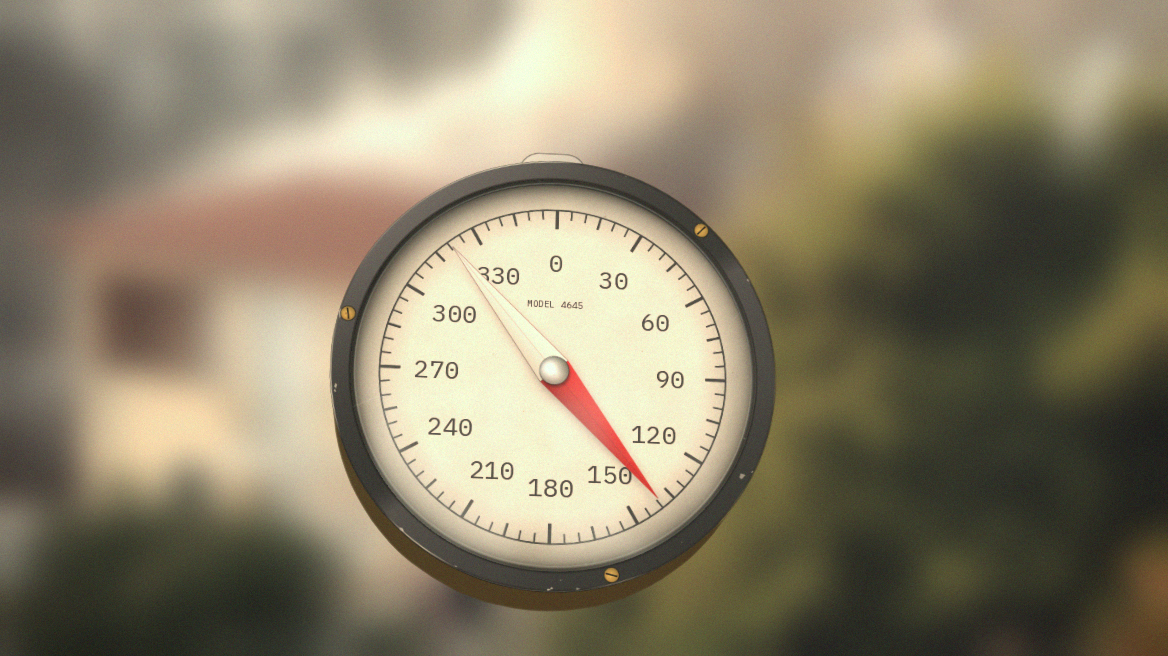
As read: 140,°
